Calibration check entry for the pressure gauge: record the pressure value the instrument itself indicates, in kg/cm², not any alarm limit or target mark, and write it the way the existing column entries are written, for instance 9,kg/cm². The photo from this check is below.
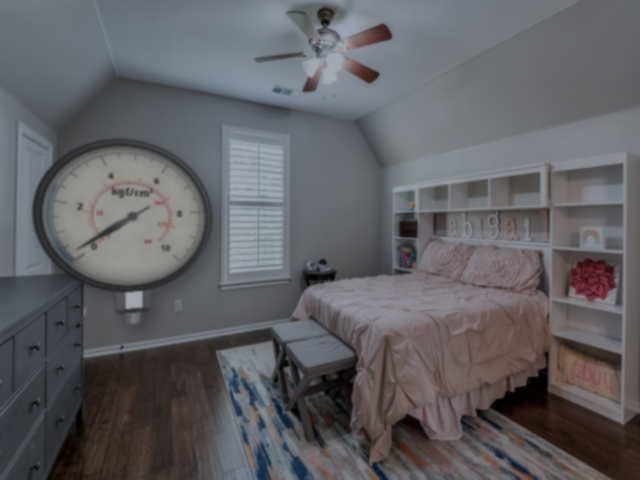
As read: 0.25,kg/cm²
